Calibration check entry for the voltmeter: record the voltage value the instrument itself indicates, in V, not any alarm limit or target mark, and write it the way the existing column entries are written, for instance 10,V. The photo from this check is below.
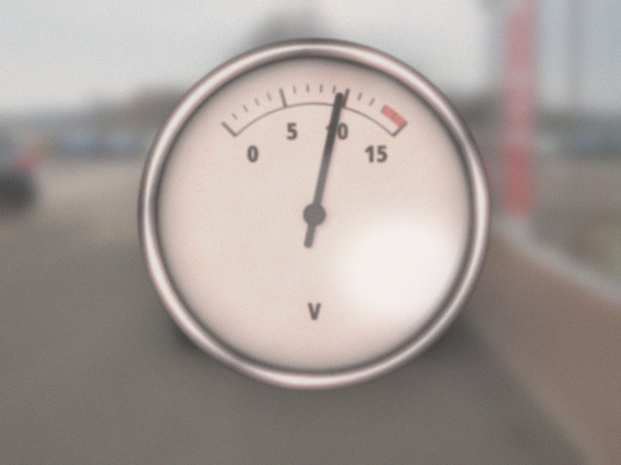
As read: 9.5,V
